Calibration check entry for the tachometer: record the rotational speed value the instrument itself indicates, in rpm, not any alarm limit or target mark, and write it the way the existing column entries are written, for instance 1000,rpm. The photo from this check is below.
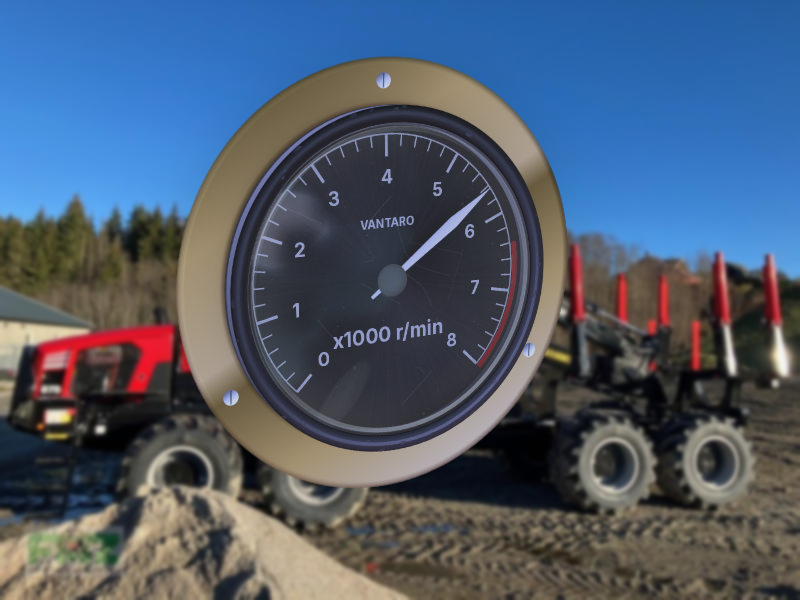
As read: 5600,rpm
